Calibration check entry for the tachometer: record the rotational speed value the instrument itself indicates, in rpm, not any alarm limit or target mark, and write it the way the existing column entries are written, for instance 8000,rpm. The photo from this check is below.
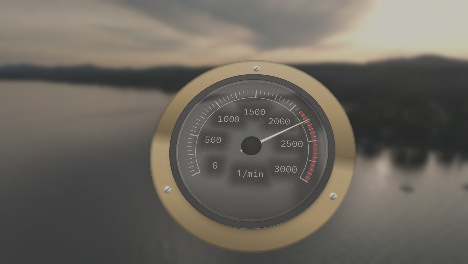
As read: 2250,rpm
